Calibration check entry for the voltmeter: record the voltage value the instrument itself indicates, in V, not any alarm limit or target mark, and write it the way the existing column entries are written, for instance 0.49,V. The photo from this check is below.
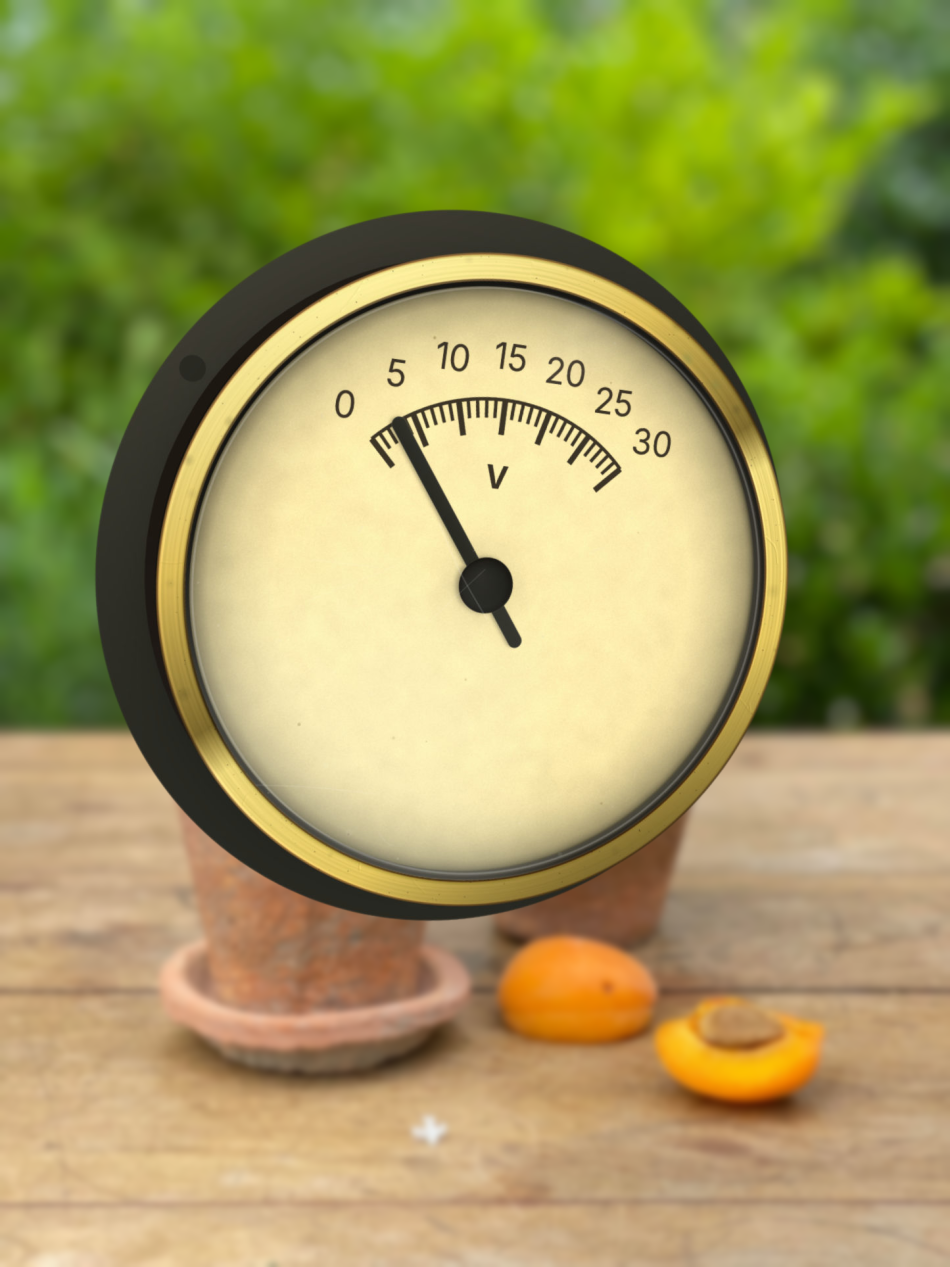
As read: 3,V
